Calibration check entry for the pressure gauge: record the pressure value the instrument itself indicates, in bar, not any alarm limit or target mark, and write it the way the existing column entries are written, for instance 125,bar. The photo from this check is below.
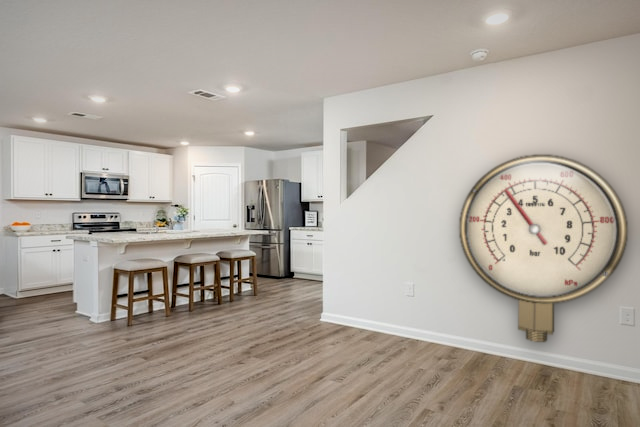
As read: 3.75,bar
